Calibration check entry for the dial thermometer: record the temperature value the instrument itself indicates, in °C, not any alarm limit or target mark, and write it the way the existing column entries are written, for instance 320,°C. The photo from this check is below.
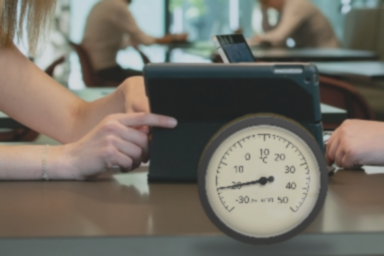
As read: -20,°C
